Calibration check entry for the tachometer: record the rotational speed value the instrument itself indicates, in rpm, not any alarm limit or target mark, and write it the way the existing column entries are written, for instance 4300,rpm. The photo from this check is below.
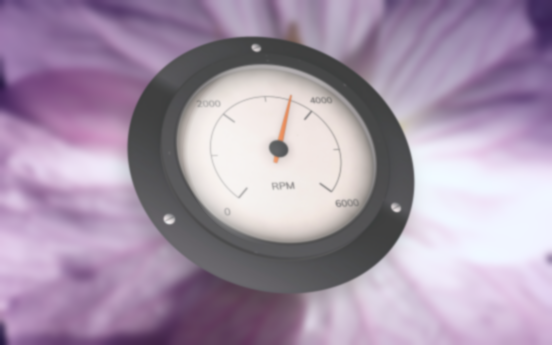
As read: 3500,rpm
